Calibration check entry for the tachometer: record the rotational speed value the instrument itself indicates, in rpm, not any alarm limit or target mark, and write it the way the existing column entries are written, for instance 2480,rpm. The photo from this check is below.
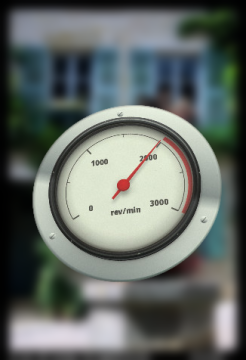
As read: 2000,rpm
